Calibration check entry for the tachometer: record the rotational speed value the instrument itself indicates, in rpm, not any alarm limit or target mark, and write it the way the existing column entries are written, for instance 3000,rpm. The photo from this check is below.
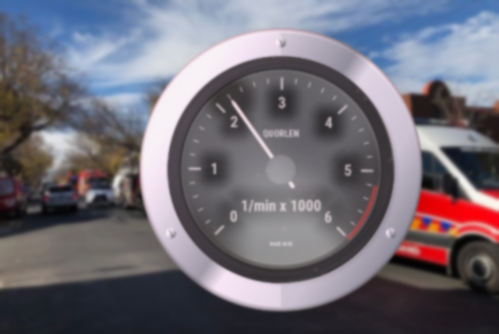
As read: 2200,rpm
